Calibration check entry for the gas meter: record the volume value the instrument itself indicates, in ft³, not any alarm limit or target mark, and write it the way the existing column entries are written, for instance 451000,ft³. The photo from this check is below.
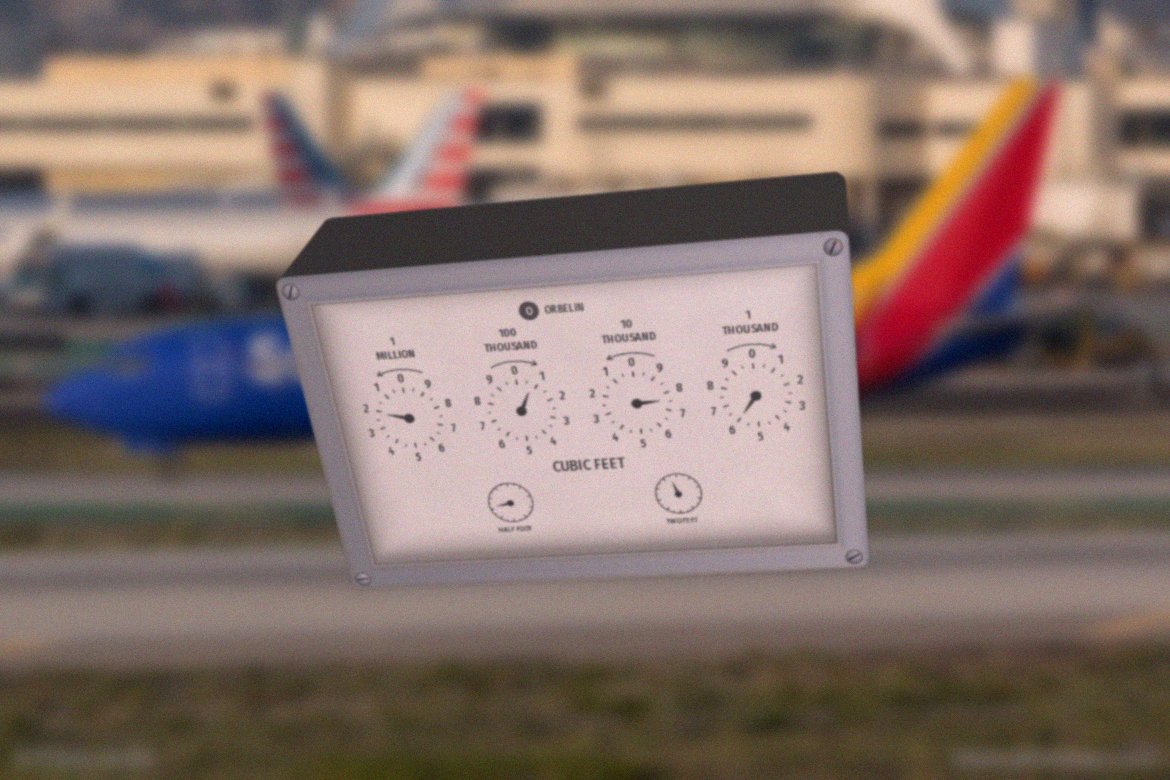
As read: 207600,ft³
